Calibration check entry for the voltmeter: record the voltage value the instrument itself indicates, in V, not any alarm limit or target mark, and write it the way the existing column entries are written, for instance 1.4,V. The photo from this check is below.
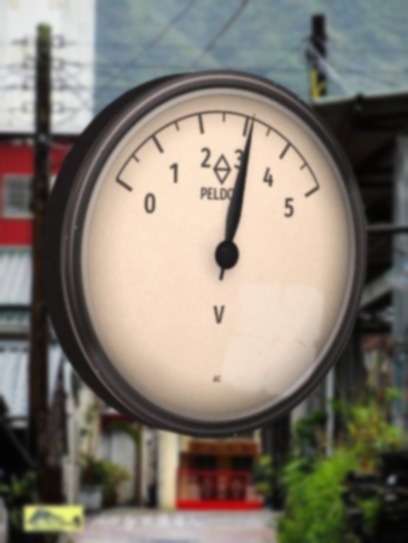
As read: 3,V
